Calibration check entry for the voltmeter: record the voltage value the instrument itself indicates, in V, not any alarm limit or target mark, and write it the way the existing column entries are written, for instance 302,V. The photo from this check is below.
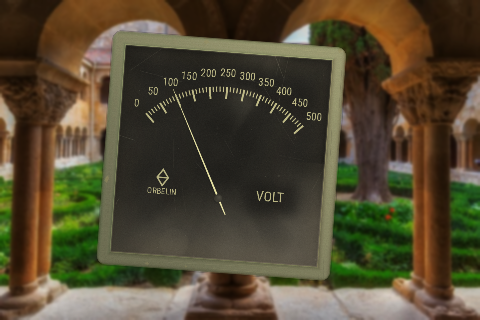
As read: 100,V
